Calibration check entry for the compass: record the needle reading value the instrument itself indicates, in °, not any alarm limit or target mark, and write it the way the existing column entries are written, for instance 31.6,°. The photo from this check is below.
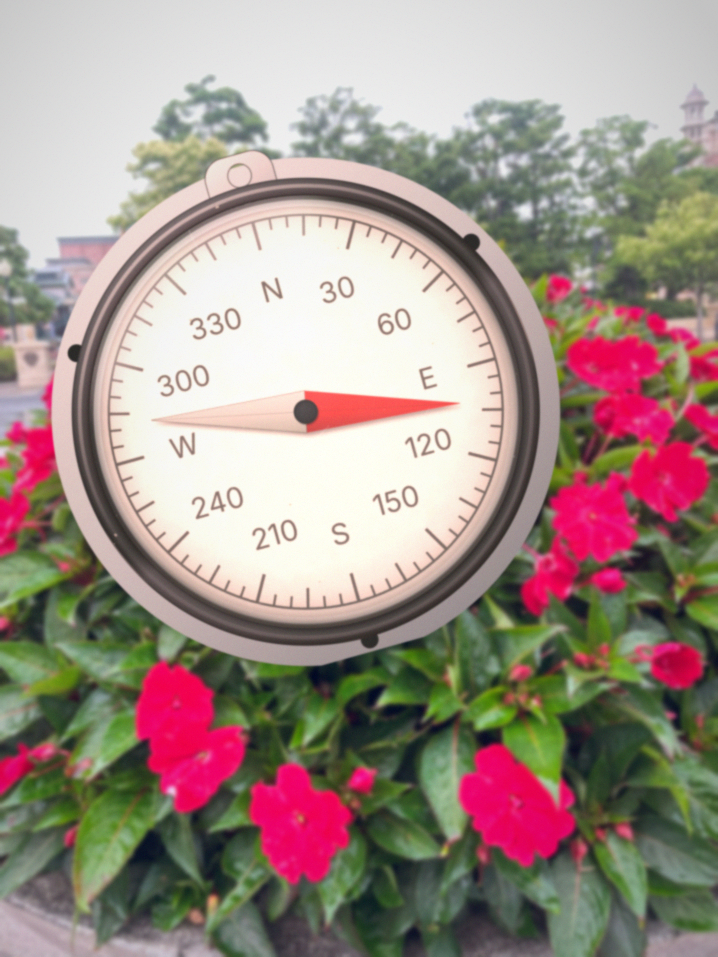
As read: 102.5,°
